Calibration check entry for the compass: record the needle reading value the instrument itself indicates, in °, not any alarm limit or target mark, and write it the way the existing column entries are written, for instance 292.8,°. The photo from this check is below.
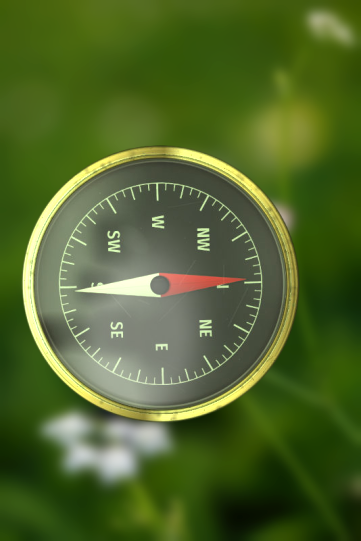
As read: 357.5,°
